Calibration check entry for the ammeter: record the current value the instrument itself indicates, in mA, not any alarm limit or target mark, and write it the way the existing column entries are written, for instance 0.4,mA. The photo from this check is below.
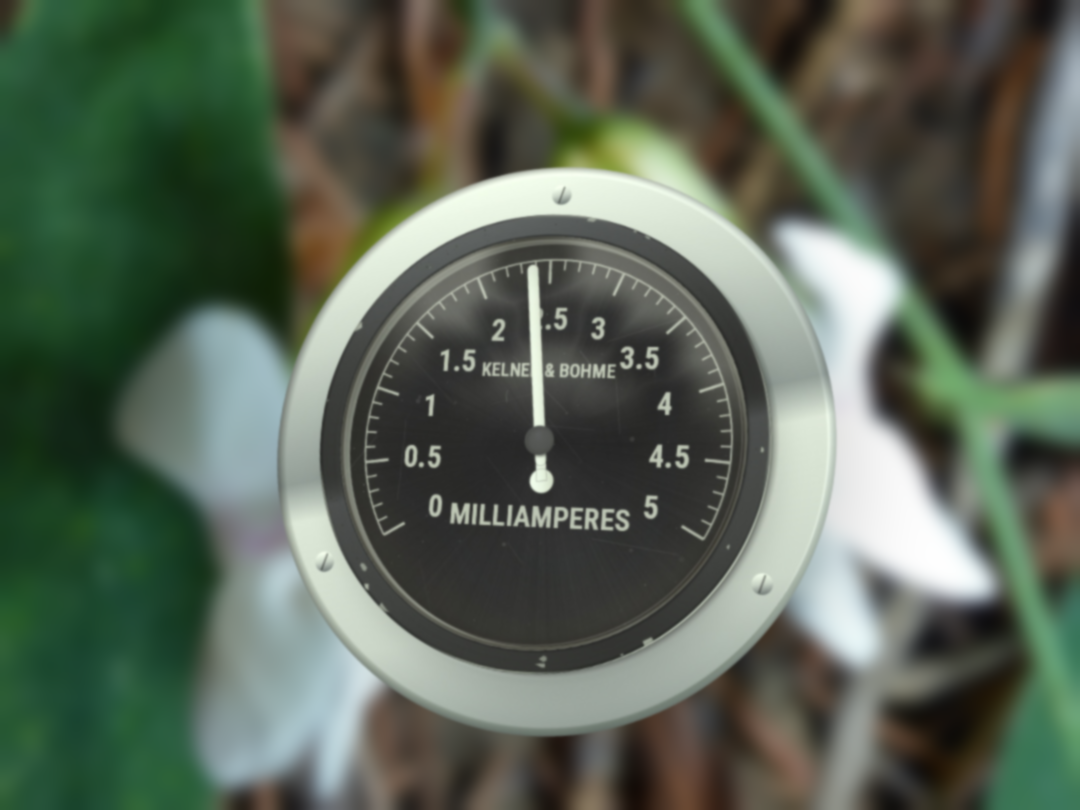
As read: 2.4,mA
